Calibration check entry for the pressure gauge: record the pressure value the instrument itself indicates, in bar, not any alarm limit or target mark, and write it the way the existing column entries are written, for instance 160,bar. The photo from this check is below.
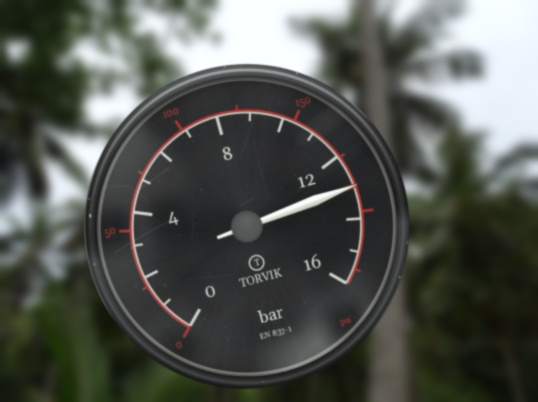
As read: 13,bar
